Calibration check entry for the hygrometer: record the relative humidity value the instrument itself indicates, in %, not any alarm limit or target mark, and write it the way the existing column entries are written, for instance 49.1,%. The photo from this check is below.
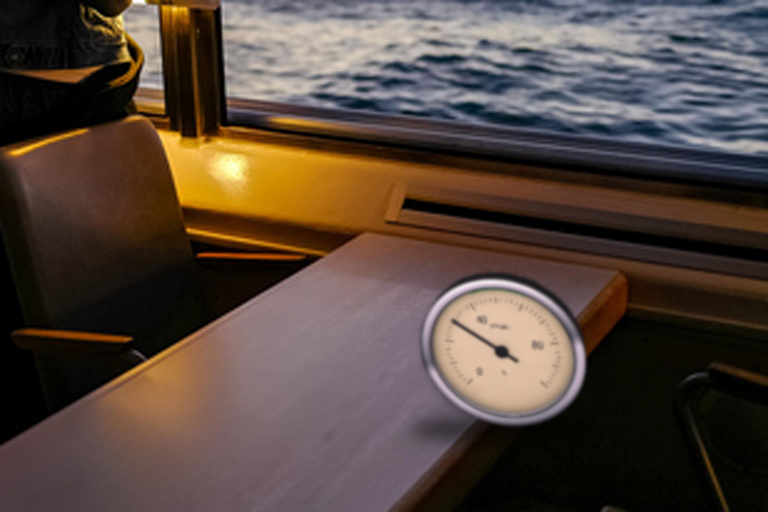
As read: 30,%
